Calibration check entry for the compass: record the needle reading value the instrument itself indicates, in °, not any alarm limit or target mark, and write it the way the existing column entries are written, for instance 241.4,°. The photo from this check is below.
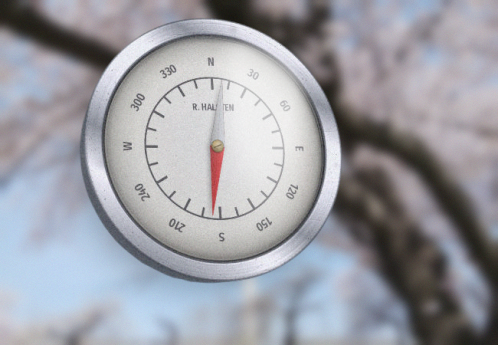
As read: 187.5,°
